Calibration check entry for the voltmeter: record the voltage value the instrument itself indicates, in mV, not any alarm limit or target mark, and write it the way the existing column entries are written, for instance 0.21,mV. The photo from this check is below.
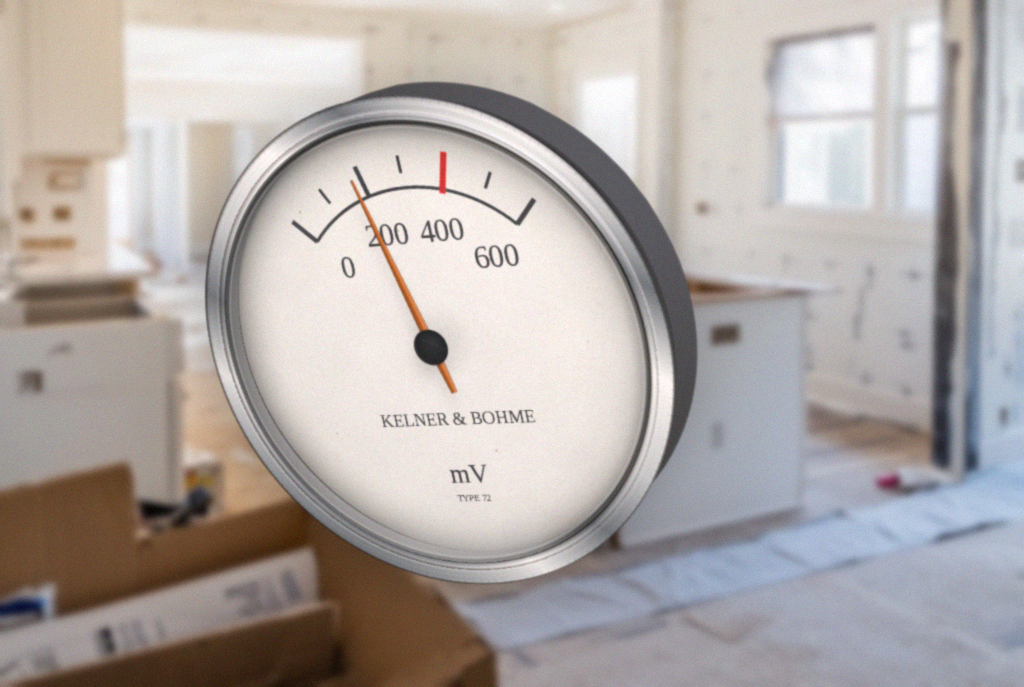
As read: 200,mV
